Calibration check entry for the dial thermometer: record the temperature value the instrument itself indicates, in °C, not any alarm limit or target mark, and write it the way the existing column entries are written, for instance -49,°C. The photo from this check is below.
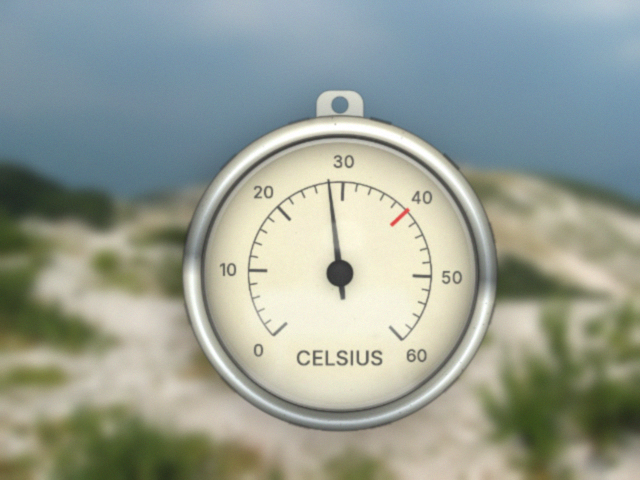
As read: 28,°C
